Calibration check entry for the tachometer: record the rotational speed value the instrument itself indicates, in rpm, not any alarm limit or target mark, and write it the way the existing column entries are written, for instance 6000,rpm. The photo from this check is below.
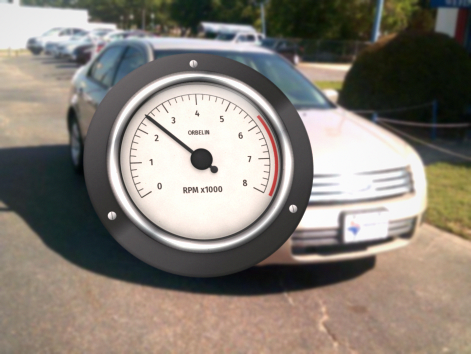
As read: 2400,rpm
